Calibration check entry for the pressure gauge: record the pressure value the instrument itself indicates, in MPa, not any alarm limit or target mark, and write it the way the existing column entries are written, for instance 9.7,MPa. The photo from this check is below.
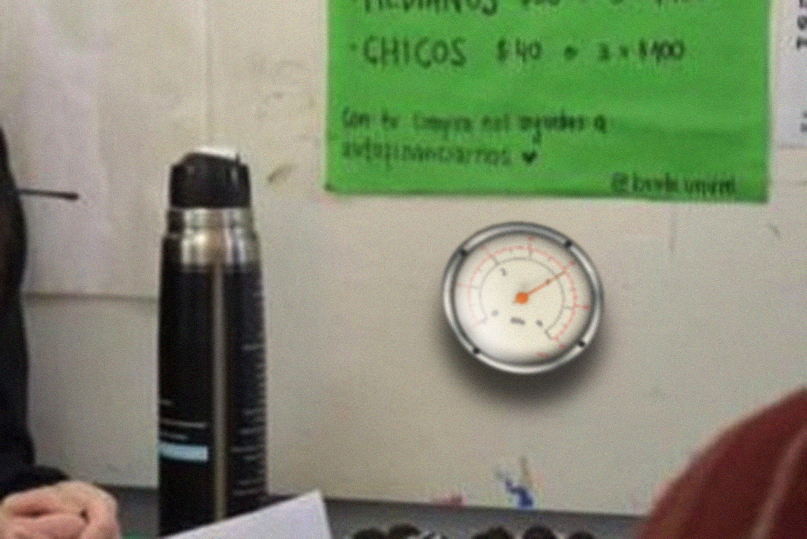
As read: 4,MPa
